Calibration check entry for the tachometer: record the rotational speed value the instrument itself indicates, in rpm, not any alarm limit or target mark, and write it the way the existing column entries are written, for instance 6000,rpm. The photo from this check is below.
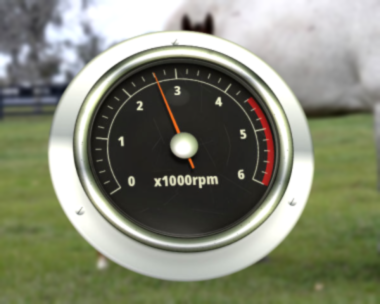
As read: 2600,rpm
